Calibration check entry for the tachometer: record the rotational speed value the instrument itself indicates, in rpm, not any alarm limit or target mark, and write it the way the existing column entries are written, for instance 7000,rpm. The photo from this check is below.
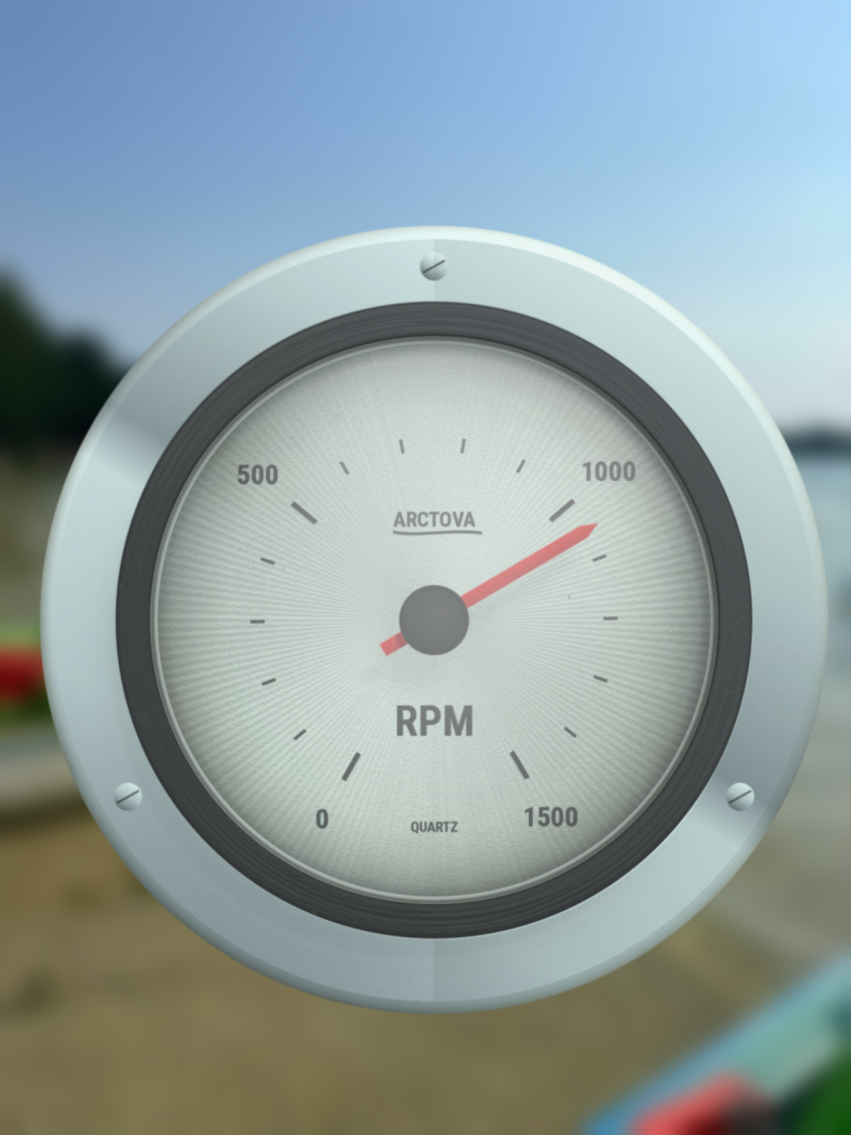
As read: 1050,rpm
